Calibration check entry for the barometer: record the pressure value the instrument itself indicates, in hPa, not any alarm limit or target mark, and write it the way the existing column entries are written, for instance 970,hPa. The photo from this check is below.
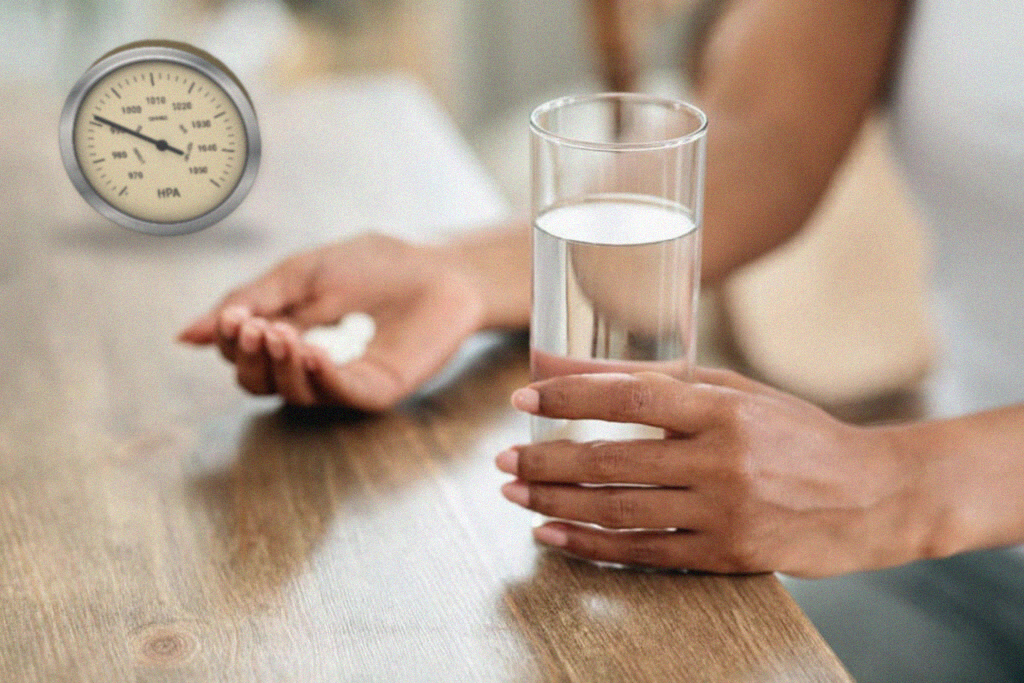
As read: 992,hPa
